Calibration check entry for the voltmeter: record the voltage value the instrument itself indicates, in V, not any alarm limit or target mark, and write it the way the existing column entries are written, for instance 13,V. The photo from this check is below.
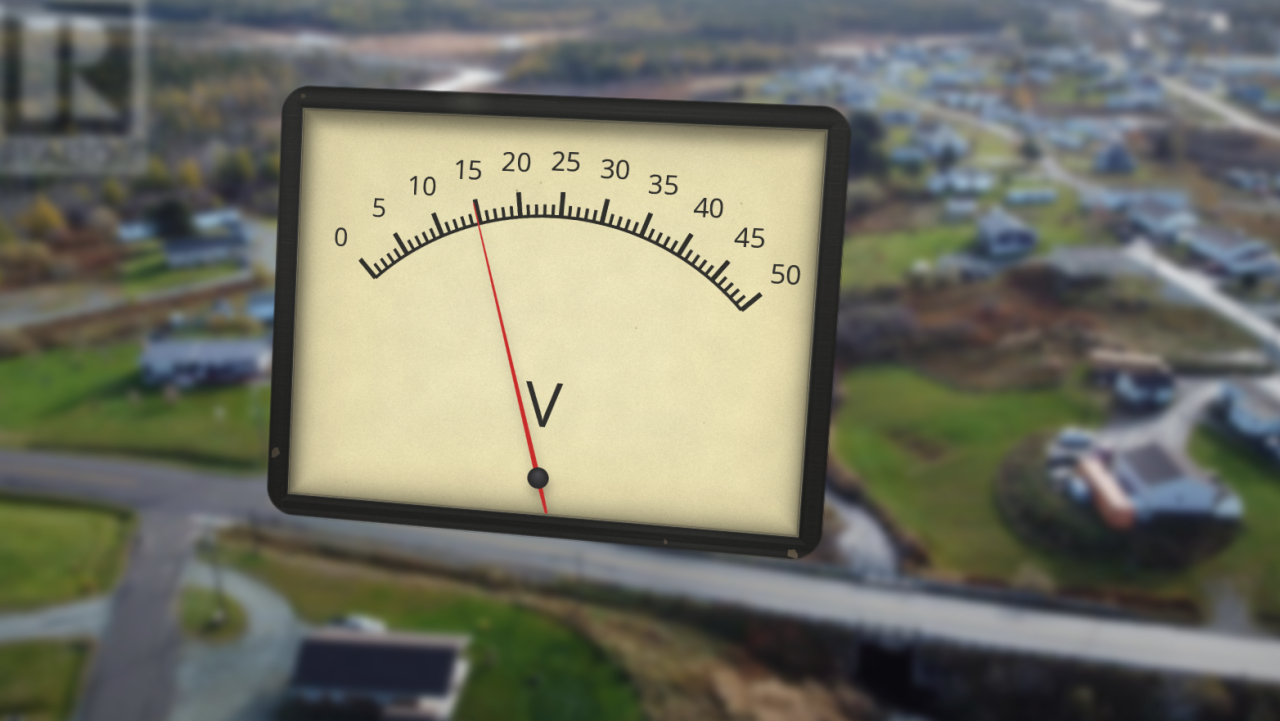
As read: 15,V
